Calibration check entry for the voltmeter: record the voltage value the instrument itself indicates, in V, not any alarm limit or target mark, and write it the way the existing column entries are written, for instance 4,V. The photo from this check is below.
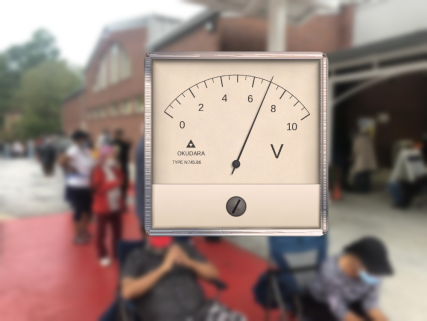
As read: 7,V
